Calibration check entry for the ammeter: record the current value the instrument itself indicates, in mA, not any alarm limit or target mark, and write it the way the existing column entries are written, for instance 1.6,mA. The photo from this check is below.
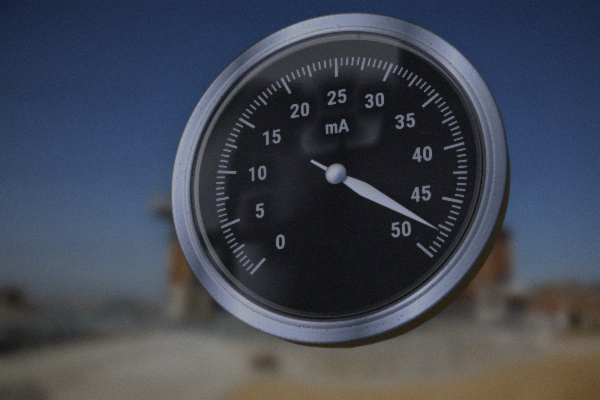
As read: 48,mA
